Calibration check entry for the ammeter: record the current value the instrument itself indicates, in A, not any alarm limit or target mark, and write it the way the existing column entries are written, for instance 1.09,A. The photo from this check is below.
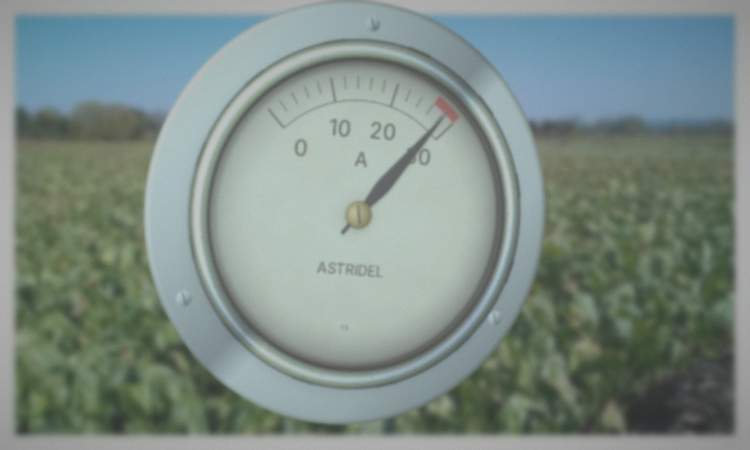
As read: 28,A
